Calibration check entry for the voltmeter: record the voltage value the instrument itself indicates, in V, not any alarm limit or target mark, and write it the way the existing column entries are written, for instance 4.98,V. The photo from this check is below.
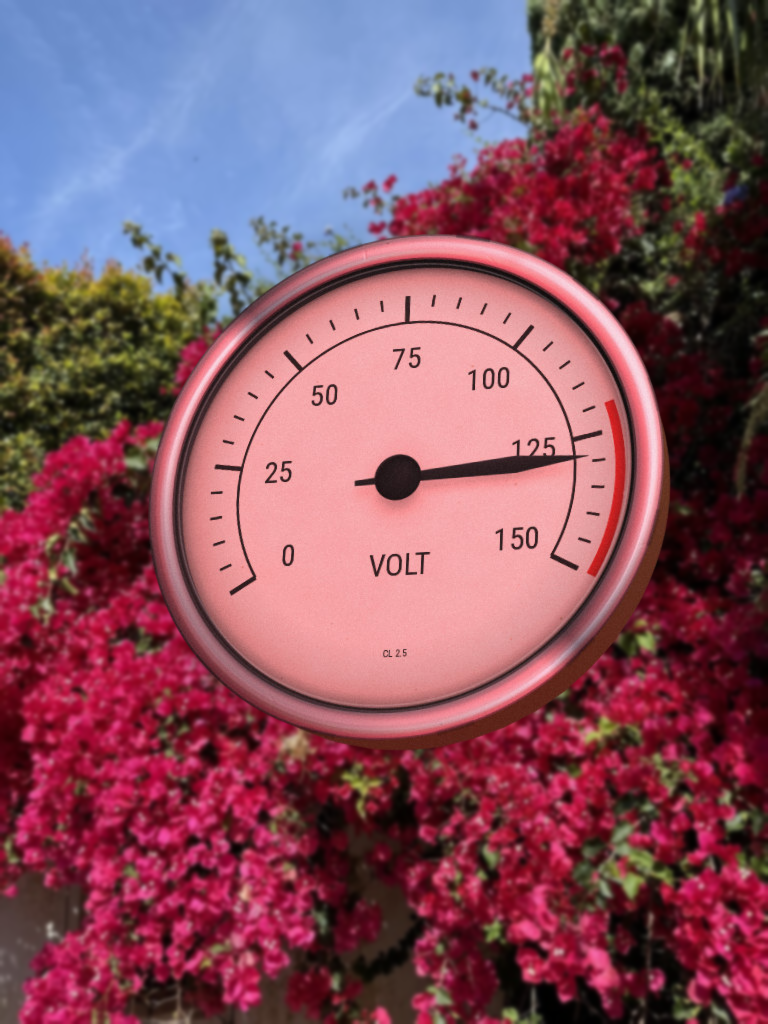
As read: 130,V
